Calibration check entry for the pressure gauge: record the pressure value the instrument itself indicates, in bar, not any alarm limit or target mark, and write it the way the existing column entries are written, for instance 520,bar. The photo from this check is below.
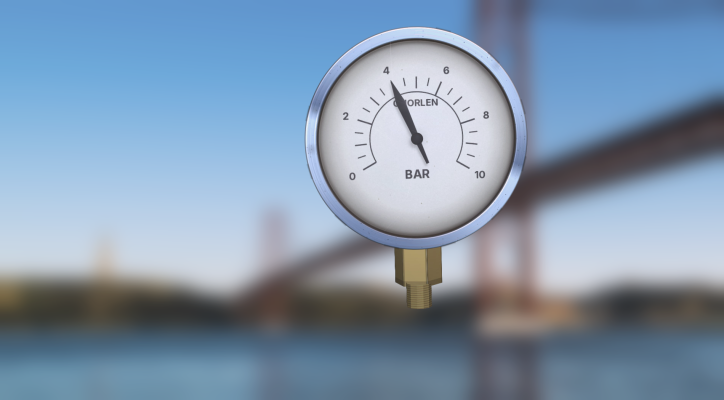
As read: 4,bar
